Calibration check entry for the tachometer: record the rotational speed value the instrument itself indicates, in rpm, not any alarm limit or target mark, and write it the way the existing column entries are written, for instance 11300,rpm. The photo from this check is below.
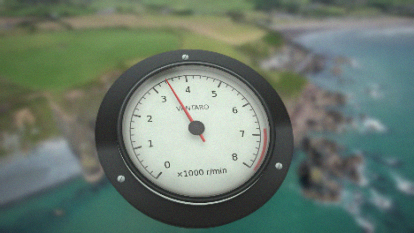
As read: 3400,rpm
